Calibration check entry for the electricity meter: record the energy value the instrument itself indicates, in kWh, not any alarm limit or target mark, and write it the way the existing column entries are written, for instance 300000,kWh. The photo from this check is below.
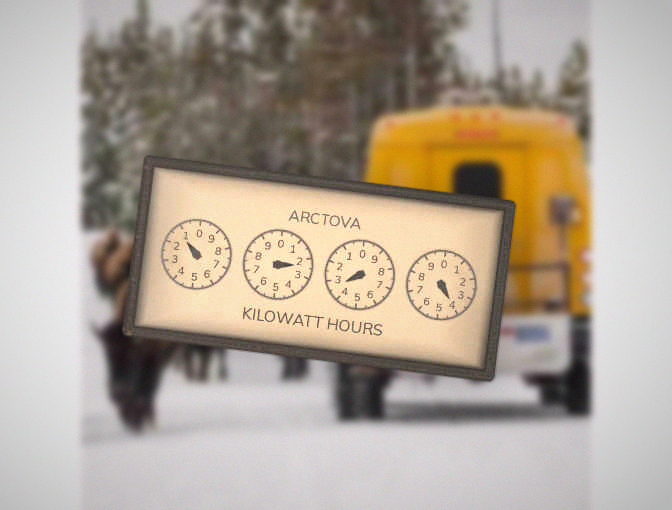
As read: 1234,kWh
